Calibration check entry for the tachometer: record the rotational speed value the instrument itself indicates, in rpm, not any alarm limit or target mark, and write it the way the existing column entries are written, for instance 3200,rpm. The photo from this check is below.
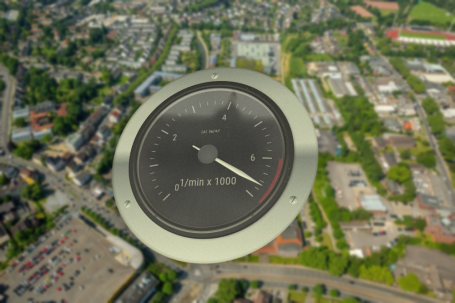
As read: 6700,rpm
